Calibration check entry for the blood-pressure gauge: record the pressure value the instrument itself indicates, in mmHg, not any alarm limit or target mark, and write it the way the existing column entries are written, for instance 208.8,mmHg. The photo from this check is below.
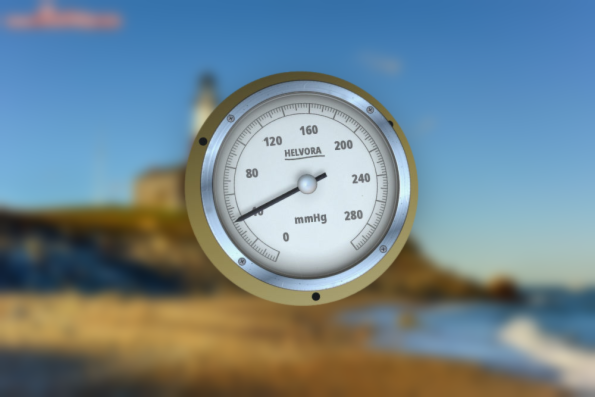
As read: 40,mmHg
